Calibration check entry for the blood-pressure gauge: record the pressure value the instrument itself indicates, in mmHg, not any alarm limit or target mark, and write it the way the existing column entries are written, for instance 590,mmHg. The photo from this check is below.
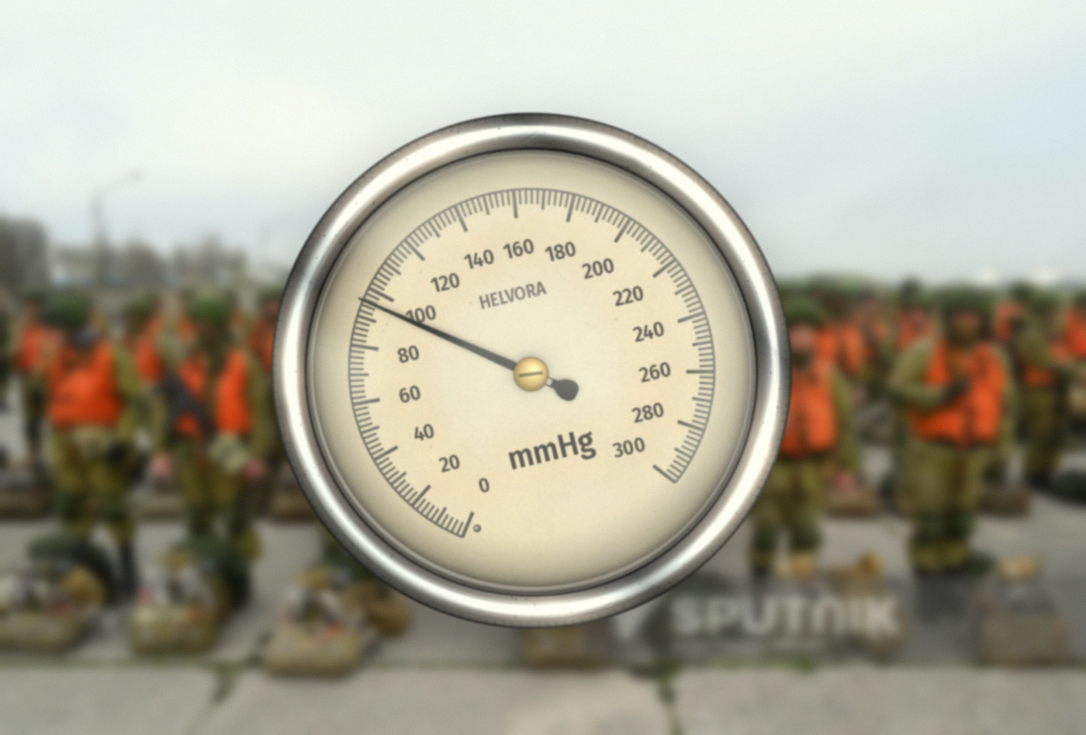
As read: 96,mmHg
